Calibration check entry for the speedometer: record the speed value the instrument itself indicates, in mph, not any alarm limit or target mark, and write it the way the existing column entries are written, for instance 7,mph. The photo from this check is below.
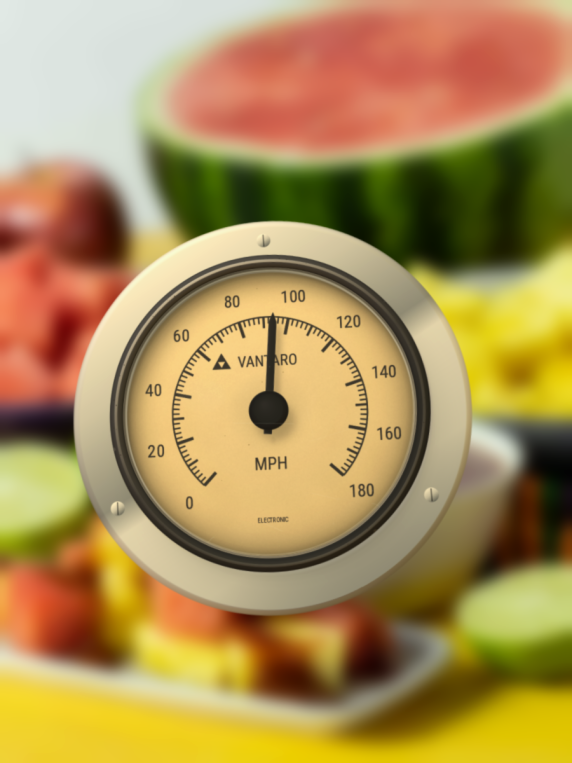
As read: 94,mph
